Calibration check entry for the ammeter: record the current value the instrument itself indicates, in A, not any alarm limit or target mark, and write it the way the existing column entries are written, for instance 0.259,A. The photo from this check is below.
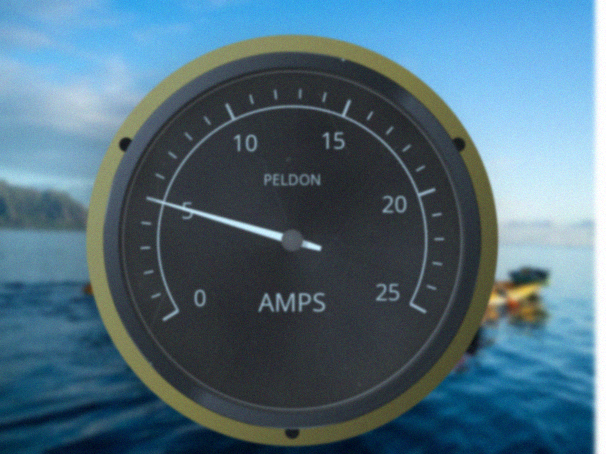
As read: 5,A
